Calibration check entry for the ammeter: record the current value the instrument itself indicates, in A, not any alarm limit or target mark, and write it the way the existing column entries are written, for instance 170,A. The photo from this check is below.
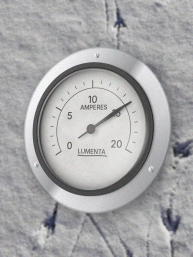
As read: 15,A
